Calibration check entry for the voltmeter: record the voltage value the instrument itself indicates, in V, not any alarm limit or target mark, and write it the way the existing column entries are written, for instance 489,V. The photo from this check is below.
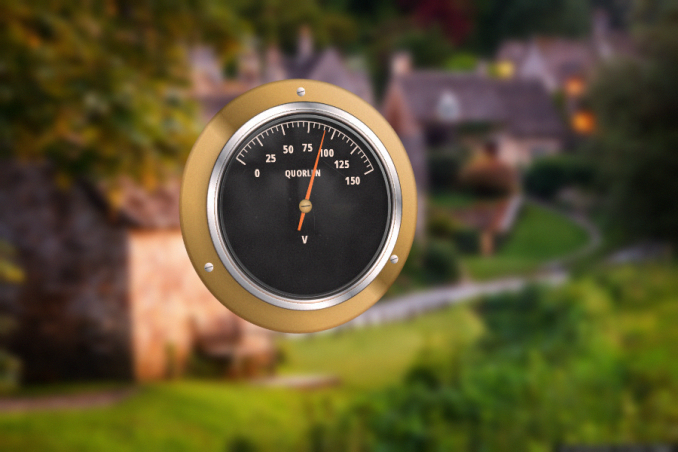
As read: 90,V
